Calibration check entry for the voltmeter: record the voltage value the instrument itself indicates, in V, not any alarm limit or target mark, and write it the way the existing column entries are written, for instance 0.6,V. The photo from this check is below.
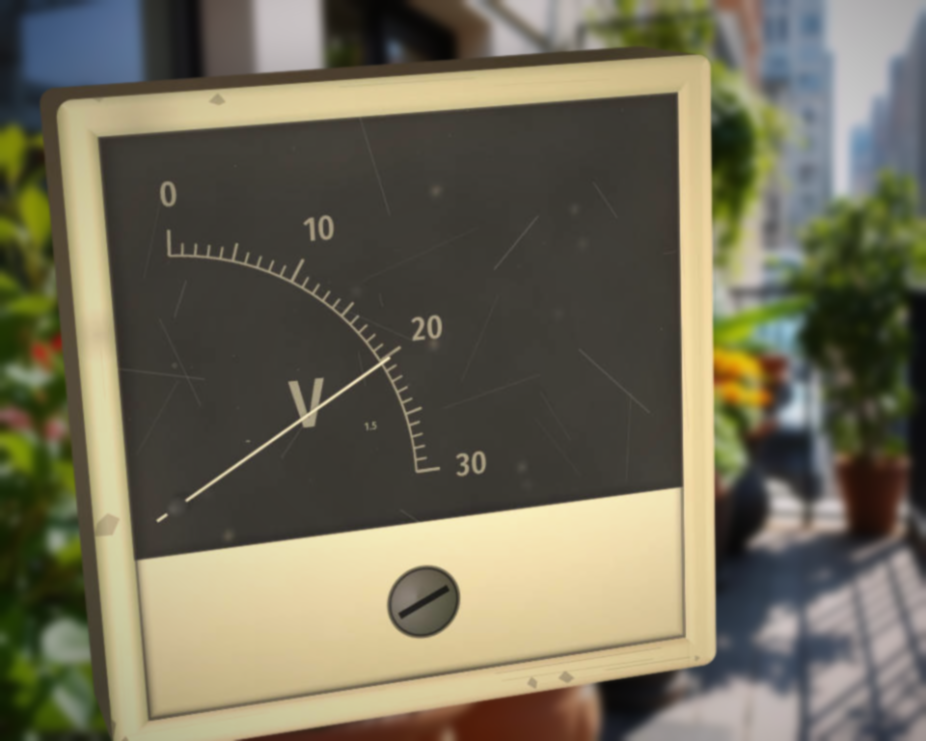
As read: 20,V
